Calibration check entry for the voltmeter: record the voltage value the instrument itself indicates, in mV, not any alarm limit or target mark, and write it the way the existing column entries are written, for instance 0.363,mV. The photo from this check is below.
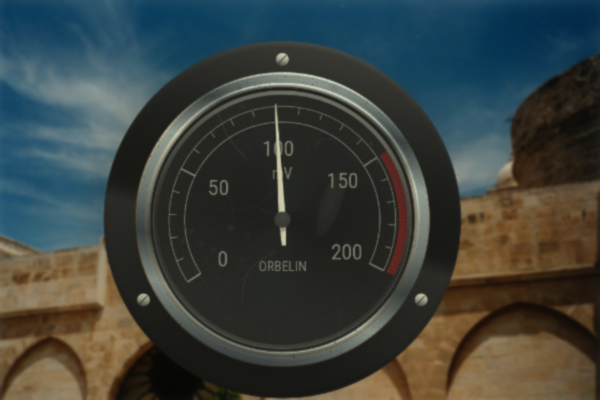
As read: 100,mV
